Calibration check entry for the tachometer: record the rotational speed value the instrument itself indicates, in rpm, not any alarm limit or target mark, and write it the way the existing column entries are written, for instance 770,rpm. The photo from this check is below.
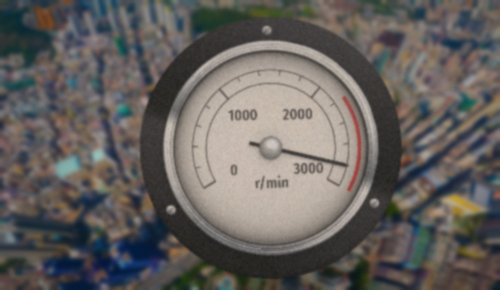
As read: 2800,rpm
